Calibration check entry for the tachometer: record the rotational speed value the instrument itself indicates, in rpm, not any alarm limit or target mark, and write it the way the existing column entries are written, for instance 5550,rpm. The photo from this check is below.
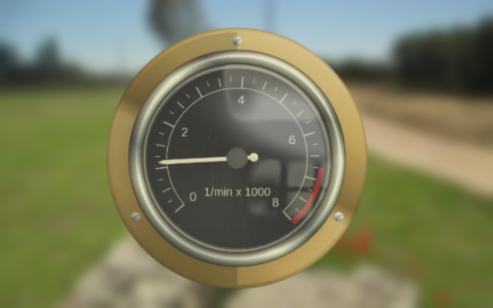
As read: 1125,rpm
